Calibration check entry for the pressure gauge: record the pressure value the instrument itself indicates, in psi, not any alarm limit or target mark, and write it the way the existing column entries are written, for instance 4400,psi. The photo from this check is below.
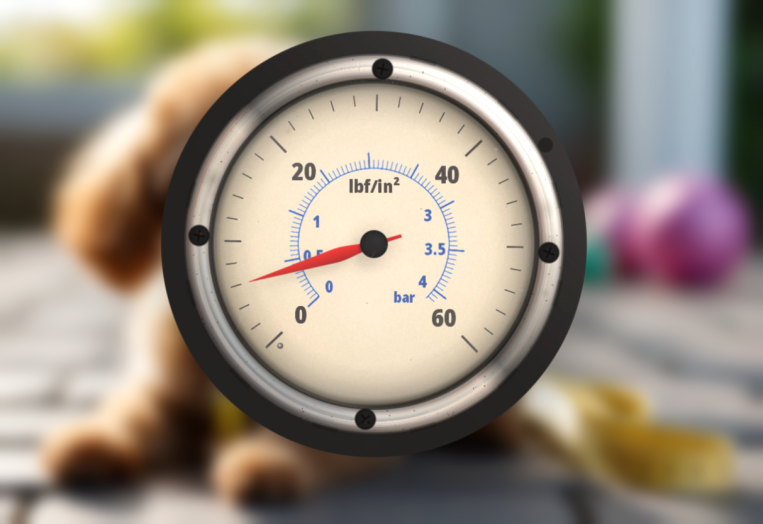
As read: 6,psi
